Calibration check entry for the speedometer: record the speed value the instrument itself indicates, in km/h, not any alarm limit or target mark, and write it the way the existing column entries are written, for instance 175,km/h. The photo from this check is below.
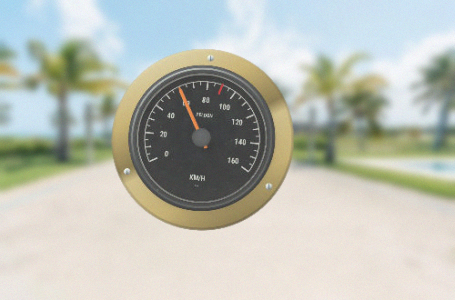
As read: 60,km/h
